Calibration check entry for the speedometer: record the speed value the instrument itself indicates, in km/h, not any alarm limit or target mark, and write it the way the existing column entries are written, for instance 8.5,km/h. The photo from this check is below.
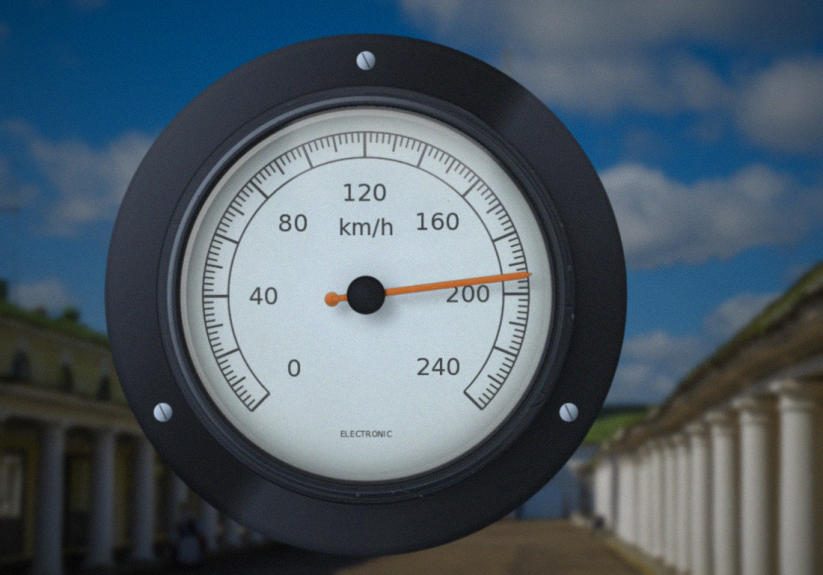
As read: 194,km/h
